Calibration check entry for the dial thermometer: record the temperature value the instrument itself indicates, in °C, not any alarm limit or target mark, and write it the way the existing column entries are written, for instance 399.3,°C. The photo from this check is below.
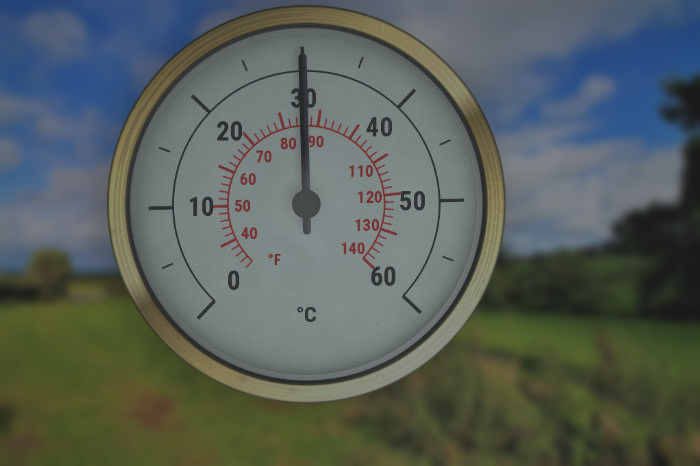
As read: 30,°C
